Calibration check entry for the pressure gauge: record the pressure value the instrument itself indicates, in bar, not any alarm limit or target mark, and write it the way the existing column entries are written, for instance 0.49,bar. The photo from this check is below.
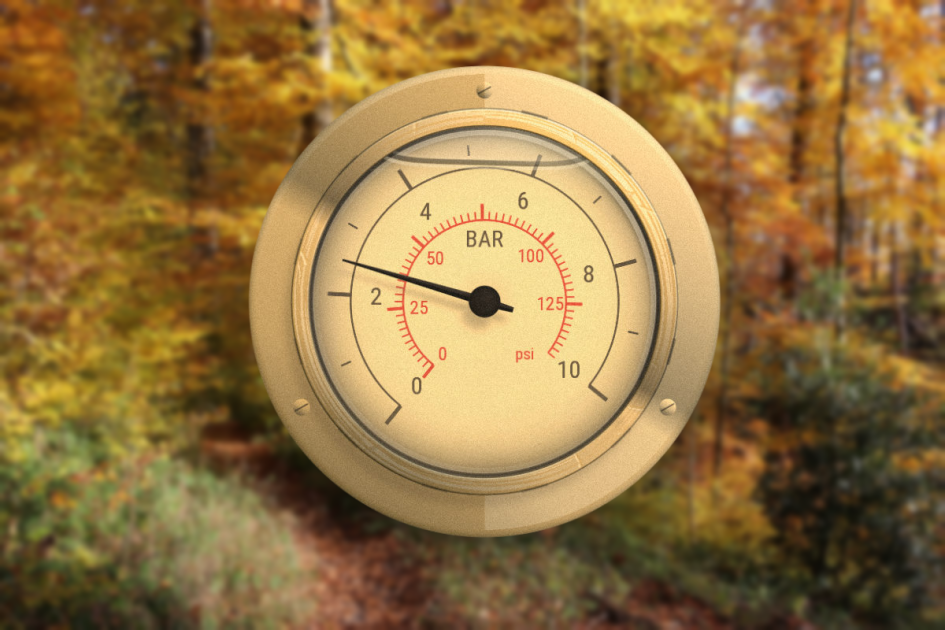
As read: 2.5,bar
